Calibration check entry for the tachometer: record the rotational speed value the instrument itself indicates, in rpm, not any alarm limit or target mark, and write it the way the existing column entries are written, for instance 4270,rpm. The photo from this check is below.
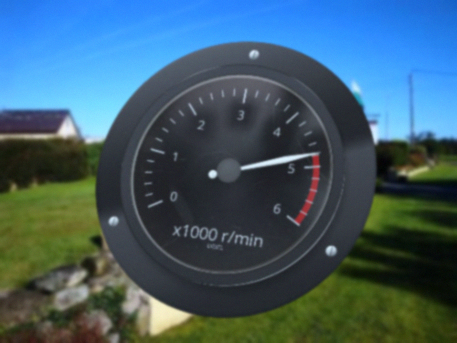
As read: 4800,rpm
